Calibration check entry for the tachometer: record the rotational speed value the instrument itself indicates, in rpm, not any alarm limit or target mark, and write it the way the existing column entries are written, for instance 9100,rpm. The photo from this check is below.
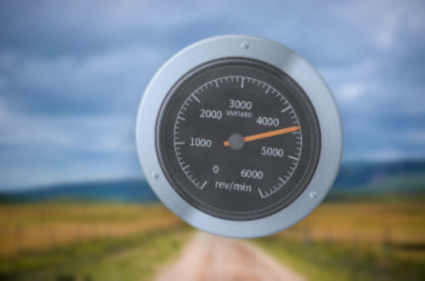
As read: 4400,rpm
